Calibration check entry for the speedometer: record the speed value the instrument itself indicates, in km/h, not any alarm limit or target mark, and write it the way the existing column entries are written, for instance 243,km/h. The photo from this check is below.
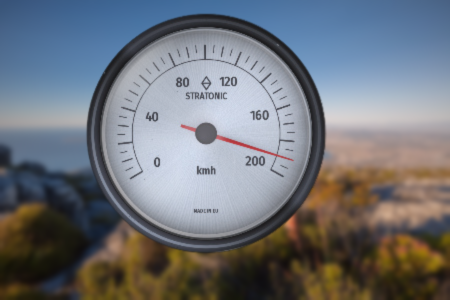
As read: 190,km/h
